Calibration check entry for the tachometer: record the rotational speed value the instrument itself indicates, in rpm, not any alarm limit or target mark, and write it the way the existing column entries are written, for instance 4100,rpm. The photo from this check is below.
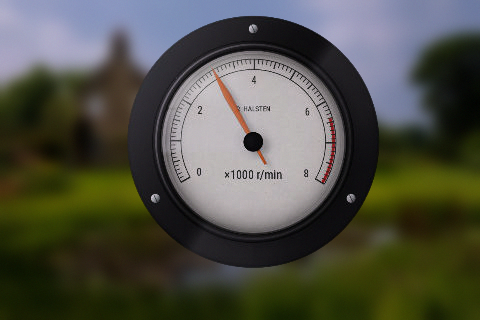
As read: 3000,rpm
